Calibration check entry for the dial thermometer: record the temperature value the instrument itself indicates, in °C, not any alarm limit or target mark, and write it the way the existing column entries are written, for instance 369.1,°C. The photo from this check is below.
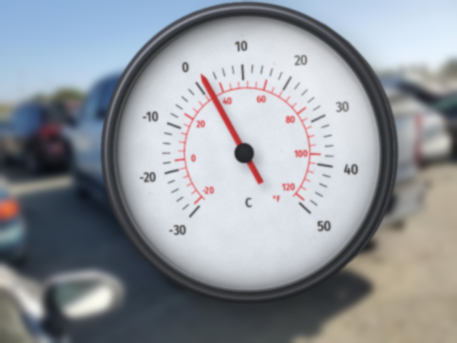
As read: 2,°C
